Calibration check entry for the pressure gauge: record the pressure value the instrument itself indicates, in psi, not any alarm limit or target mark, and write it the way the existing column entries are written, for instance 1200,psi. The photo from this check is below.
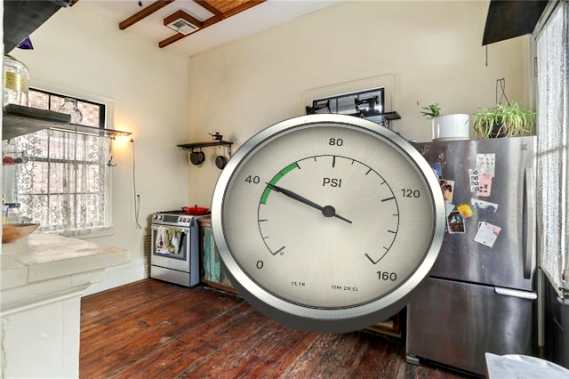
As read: 40,psi
